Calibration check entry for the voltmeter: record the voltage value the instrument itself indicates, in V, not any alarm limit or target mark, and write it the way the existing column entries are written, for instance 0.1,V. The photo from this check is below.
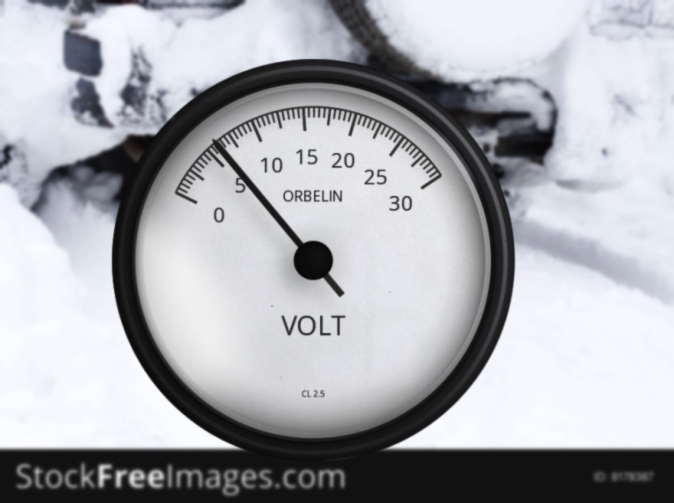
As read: 6,V
